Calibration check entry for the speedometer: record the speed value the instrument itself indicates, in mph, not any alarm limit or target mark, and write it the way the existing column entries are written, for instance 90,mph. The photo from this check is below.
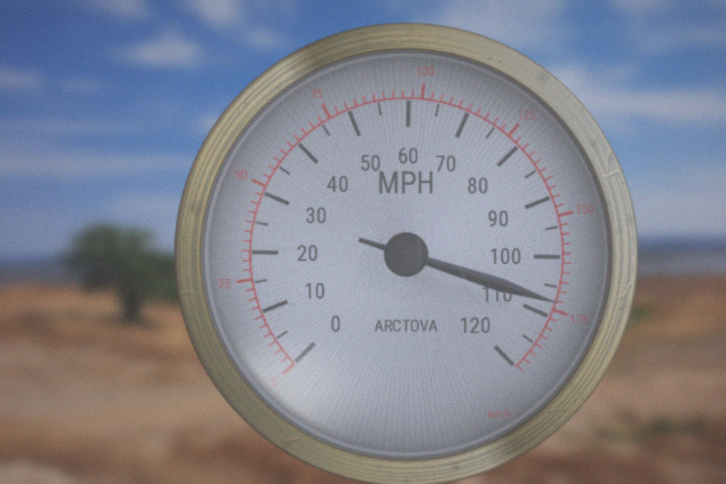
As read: 107.5,mph
